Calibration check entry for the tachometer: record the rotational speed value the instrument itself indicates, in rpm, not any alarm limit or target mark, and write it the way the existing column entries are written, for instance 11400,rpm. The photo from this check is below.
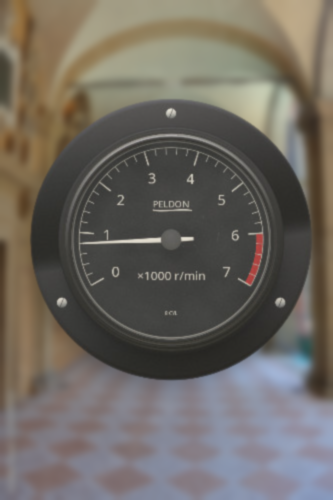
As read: 800,rpm
